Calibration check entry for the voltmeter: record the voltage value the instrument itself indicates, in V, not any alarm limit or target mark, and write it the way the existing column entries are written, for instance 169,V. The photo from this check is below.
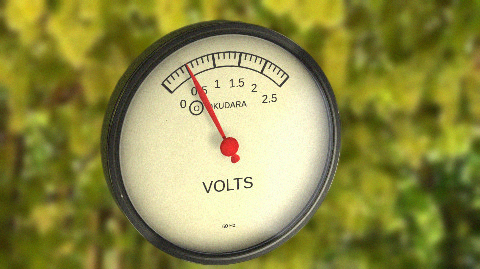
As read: 0.5,V
